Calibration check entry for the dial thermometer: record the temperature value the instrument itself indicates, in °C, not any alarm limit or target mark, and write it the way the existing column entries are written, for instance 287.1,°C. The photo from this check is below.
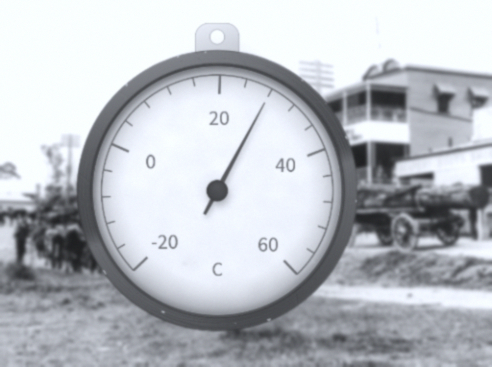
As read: 28,°C
